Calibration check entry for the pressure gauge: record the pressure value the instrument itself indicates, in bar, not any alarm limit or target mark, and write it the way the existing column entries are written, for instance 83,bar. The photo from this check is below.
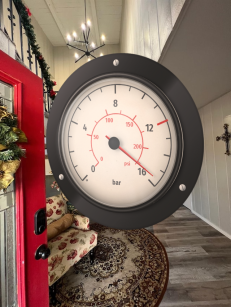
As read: 15.5,bar
